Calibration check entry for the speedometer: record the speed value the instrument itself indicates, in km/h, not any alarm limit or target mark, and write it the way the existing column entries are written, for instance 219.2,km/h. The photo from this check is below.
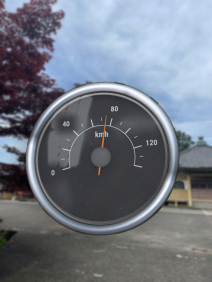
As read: 75,km/h
